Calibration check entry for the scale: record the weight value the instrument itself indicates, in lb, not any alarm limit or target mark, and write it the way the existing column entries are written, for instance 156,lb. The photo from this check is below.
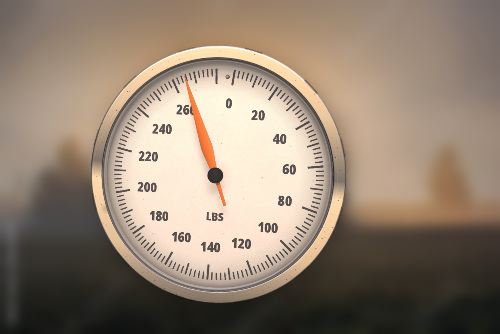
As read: 266,lb
